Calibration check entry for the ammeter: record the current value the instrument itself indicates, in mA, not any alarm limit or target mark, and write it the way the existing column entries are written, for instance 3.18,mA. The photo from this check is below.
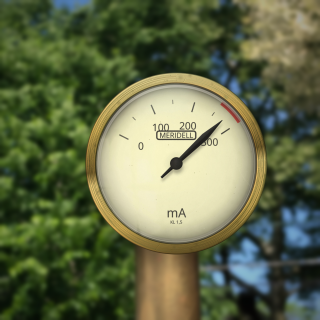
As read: 275,mA
